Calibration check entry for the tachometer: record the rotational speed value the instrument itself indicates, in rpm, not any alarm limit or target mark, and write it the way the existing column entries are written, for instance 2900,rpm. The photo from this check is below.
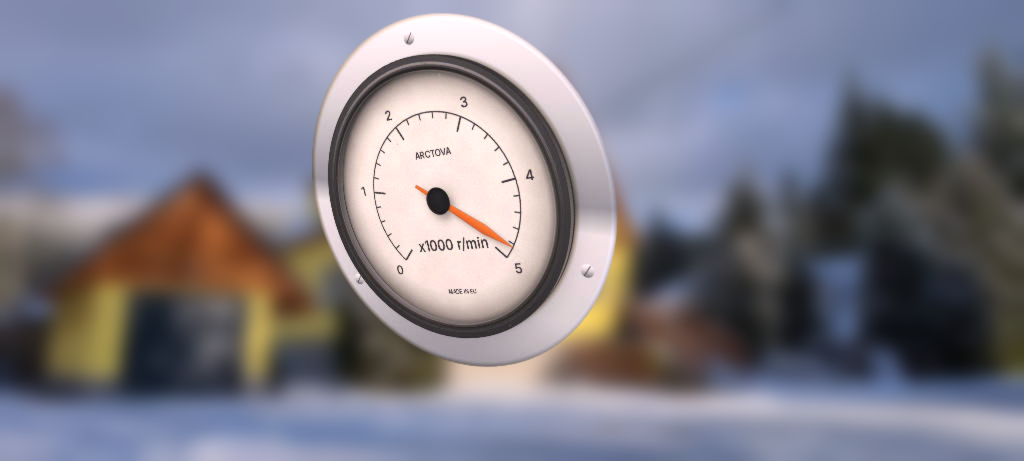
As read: 4800,rpm
